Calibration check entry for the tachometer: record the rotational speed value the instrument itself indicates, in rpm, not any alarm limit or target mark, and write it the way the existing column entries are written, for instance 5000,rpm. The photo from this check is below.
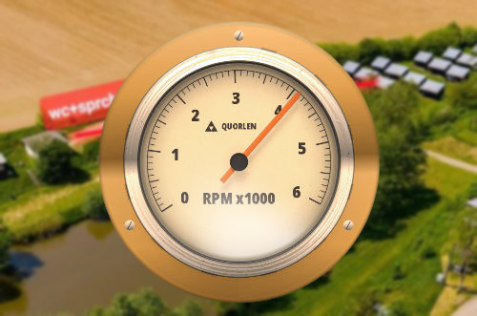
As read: 4100,rpm
